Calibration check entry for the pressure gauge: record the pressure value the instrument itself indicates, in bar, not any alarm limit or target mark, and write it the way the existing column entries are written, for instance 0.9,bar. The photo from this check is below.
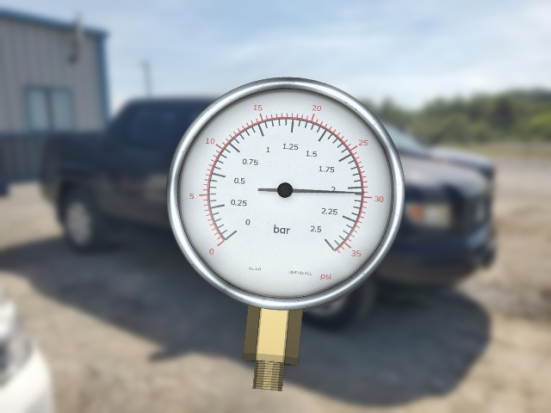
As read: 2.05,bar
